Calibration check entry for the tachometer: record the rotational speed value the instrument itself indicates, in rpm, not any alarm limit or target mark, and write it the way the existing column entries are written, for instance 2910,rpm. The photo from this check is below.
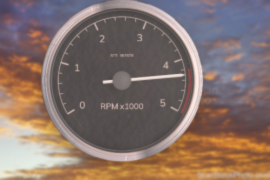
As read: 4300,rpm
